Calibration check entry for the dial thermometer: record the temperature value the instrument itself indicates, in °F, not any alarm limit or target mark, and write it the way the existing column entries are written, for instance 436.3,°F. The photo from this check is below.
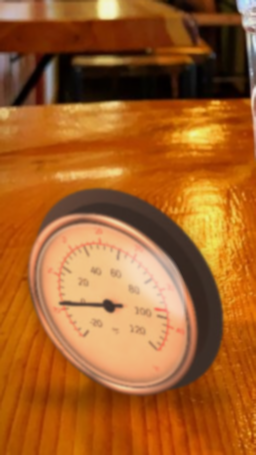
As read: 0,°F
